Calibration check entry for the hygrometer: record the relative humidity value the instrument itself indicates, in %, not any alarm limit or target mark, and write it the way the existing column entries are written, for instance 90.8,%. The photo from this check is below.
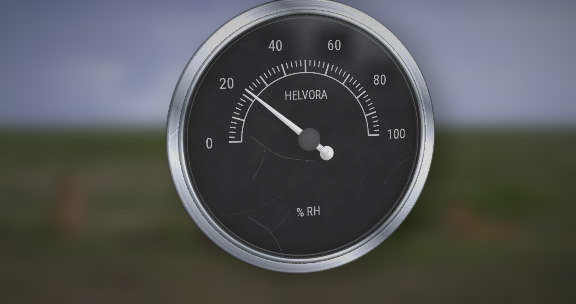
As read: 22,%
